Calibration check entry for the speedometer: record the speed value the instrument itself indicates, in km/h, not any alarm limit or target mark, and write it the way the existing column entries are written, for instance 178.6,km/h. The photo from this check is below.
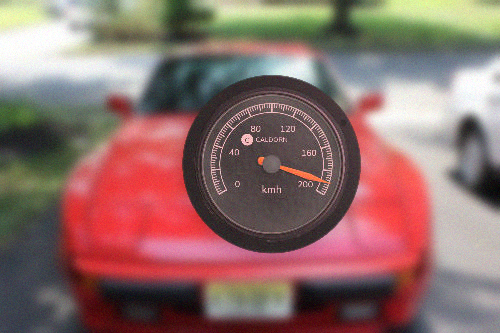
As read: 190,km/h
